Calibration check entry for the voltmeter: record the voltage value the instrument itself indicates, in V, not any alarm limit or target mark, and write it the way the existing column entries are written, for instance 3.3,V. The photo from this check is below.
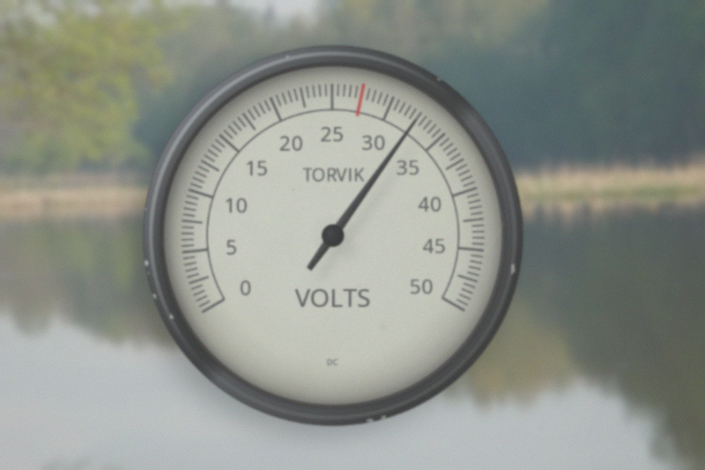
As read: 32.5,V
